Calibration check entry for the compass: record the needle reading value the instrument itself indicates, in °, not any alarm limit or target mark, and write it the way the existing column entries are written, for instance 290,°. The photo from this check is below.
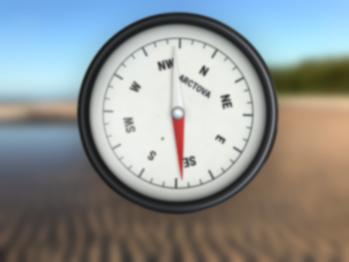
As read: 145,°
